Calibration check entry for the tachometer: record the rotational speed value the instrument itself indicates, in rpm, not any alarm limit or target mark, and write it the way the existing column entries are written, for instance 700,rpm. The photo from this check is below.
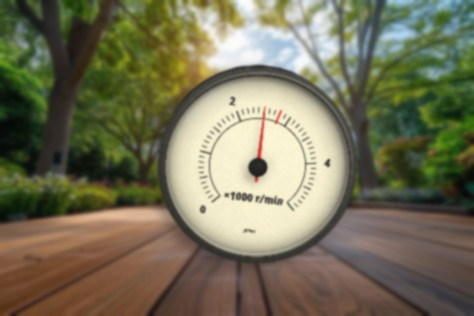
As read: 2500,rpm
